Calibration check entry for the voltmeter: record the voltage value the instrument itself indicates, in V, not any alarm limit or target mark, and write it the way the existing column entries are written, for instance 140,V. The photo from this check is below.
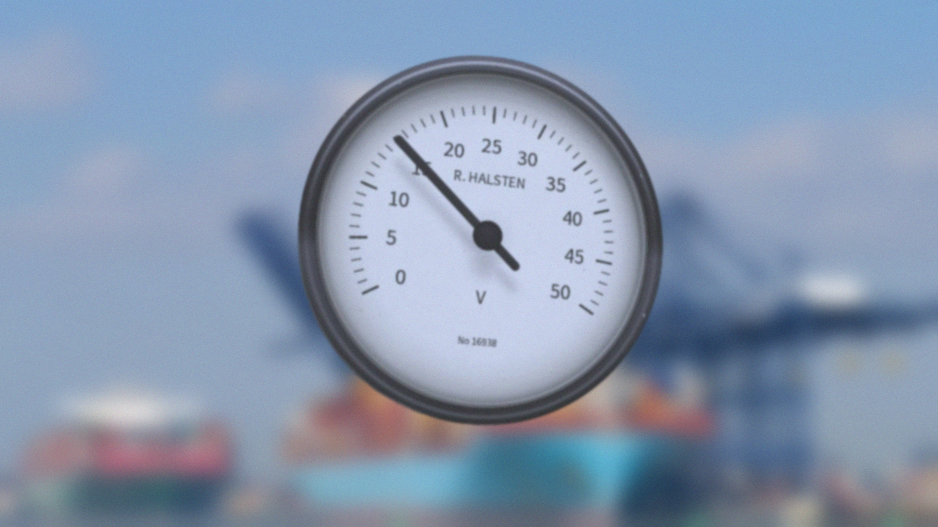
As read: 15,V
